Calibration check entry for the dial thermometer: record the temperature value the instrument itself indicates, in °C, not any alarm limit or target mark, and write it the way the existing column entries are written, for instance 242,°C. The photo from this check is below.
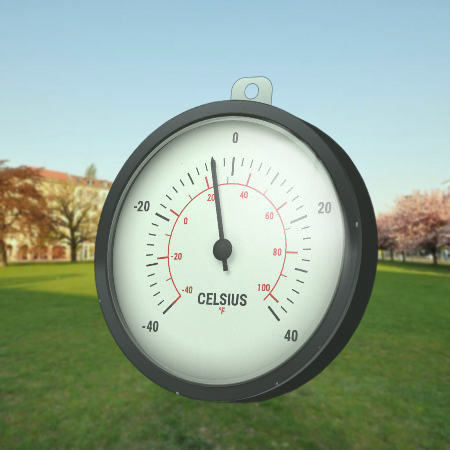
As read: -4,°C
